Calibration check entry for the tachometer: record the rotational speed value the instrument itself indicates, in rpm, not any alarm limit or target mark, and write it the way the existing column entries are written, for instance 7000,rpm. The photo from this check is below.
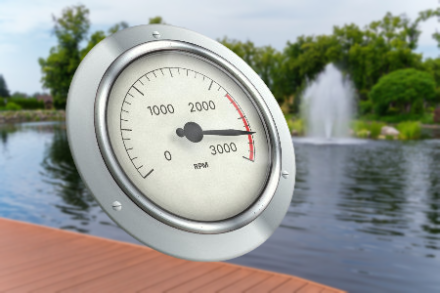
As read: 2700,rpm
